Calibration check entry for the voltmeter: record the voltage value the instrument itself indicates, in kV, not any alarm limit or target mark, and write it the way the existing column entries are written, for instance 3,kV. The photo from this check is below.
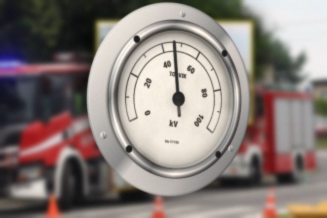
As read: 45,kV
